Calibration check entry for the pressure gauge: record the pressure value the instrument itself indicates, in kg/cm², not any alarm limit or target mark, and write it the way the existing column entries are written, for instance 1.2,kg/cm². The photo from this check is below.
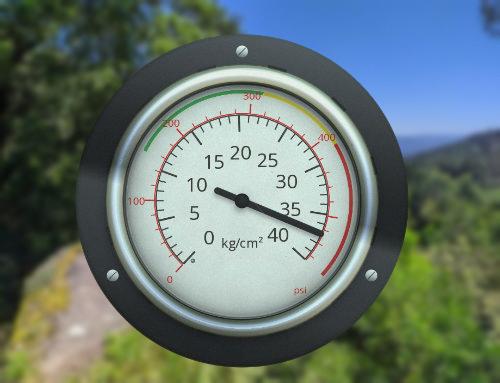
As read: 37,kg/cm²
